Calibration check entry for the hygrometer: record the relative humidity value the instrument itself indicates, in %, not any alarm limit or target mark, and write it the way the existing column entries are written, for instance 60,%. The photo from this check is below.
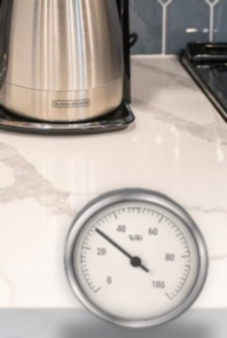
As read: 30,%
